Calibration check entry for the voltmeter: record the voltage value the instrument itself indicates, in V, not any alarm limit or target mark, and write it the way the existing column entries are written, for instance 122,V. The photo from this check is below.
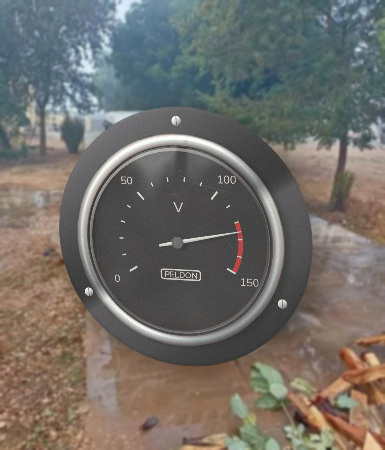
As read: 125,V
